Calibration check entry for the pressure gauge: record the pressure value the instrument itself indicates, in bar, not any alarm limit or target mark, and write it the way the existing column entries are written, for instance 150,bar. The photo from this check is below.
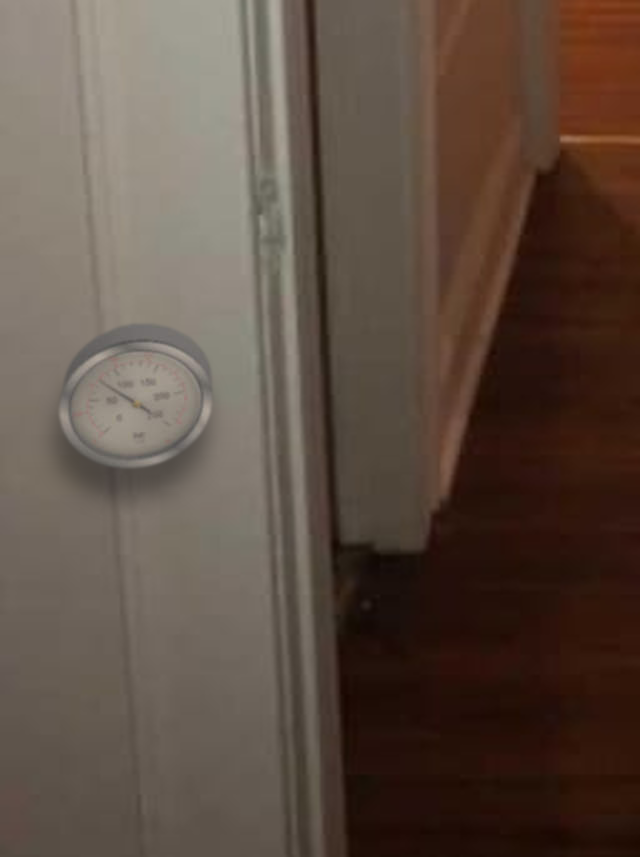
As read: 80,bar
